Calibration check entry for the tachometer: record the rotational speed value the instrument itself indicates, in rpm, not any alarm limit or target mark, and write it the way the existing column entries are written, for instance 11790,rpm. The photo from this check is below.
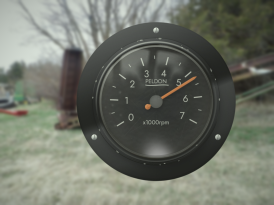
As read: 5250,rpm
